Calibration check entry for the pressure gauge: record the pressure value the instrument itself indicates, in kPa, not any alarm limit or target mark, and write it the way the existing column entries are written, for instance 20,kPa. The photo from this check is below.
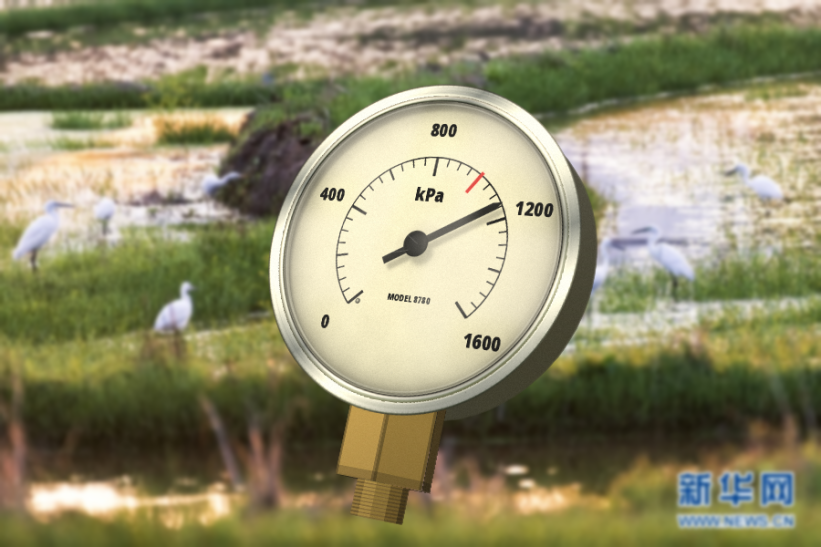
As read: 1150,kPa
